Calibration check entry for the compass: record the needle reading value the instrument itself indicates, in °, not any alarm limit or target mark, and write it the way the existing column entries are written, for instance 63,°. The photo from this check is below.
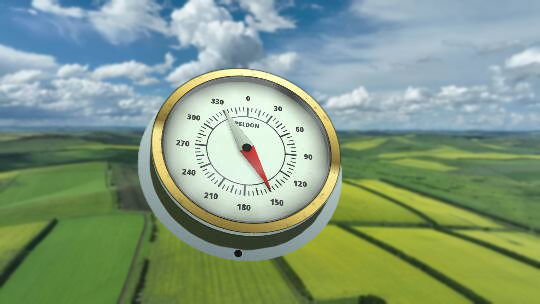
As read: 150,°
